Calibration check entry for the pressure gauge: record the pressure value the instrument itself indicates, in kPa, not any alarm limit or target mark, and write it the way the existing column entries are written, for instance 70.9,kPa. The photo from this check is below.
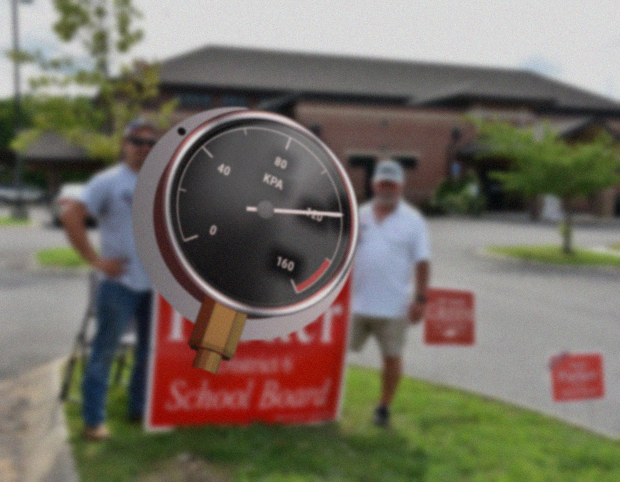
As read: 120,kPa
